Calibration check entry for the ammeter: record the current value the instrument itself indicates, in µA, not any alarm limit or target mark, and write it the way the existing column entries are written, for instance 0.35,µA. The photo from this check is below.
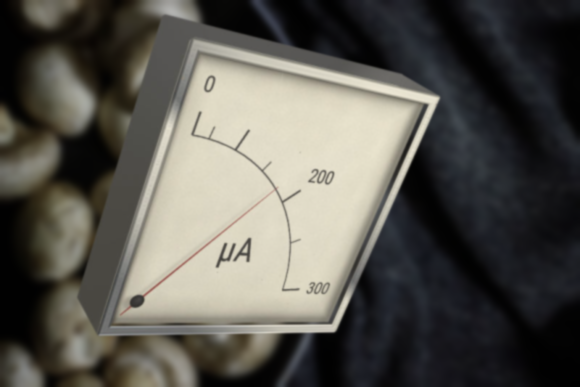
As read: 175,µA
